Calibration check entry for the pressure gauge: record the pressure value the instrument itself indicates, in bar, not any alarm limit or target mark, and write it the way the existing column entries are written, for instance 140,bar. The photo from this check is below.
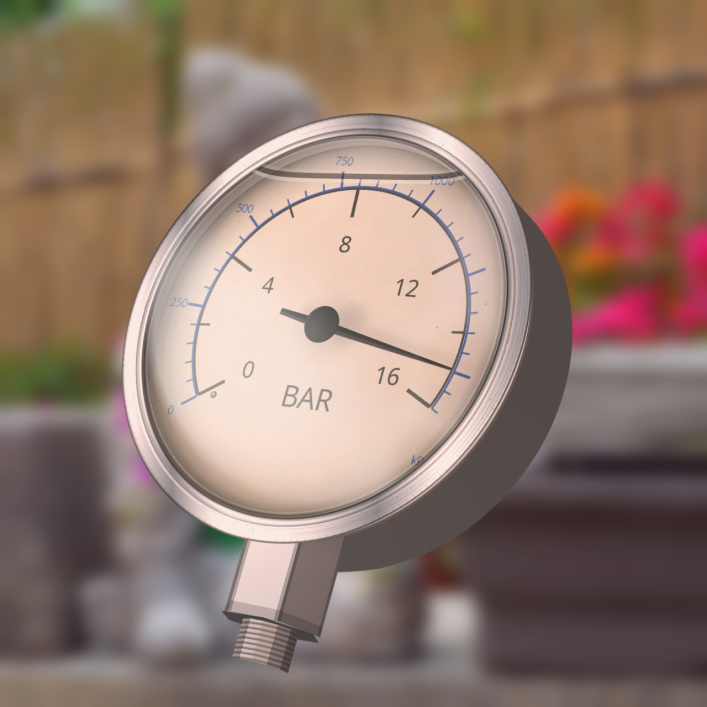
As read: 15,bar
